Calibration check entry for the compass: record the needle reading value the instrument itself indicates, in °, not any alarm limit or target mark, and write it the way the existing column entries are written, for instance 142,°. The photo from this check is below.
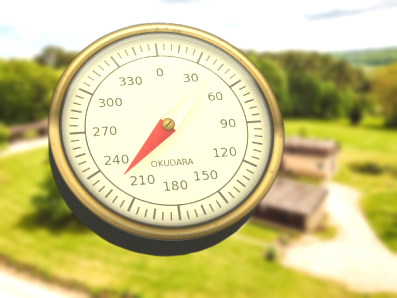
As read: 225,°
